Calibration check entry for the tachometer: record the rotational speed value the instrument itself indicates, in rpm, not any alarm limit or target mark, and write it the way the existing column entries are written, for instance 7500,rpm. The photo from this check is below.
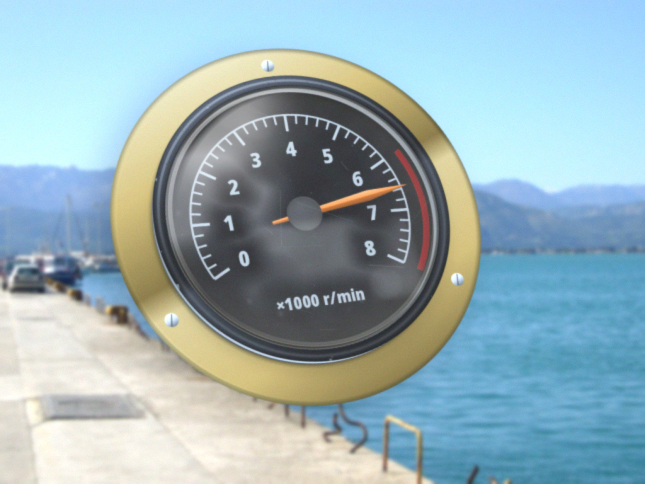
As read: 6600,rpm
